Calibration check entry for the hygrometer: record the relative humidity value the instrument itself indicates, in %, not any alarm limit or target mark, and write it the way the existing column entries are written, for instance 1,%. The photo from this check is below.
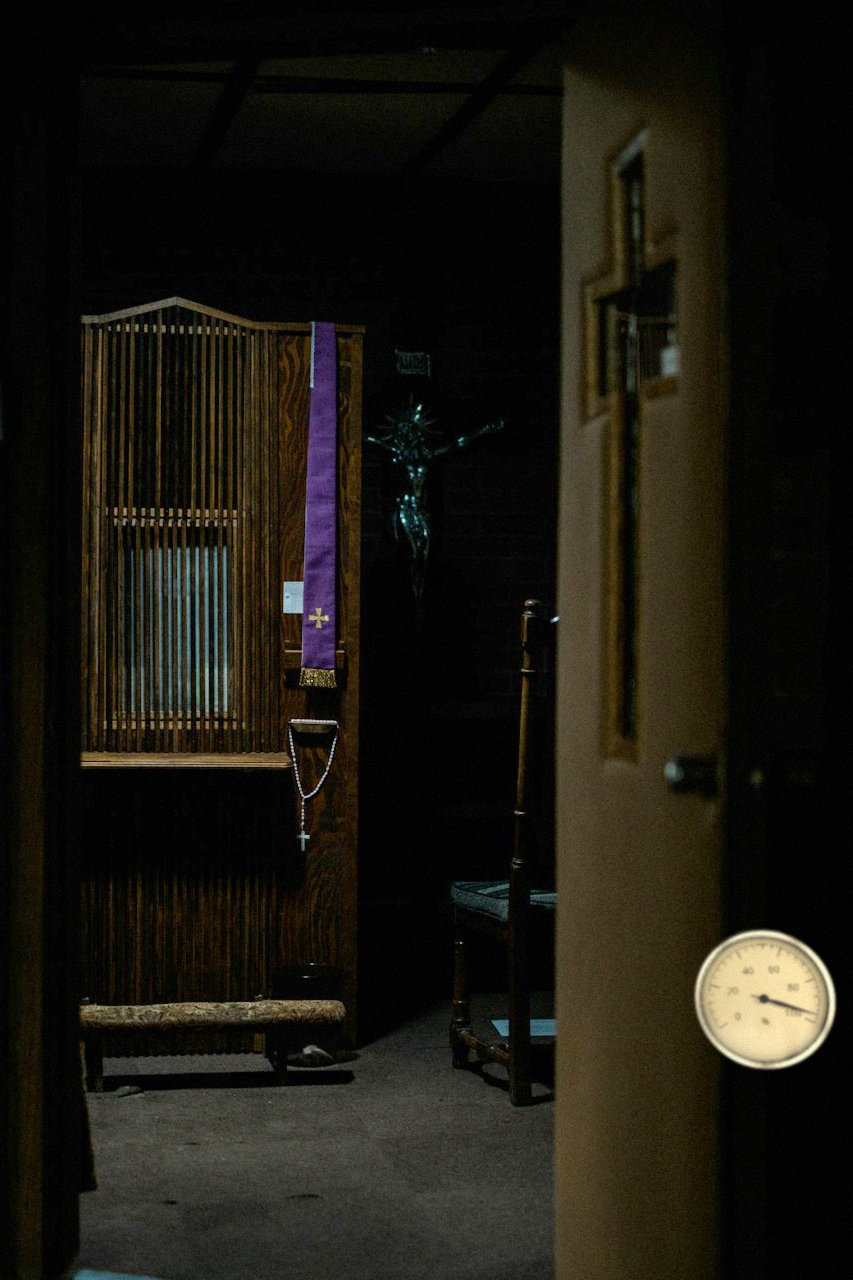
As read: 96,%
